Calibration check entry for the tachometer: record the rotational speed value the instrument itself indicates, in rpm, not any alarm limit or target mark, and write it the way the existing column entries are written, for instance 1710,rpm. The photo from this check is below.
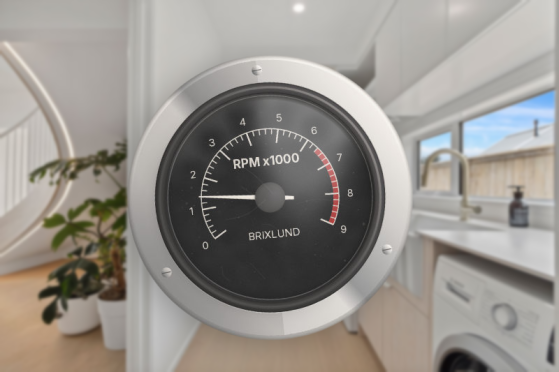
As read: 1400,rpm
